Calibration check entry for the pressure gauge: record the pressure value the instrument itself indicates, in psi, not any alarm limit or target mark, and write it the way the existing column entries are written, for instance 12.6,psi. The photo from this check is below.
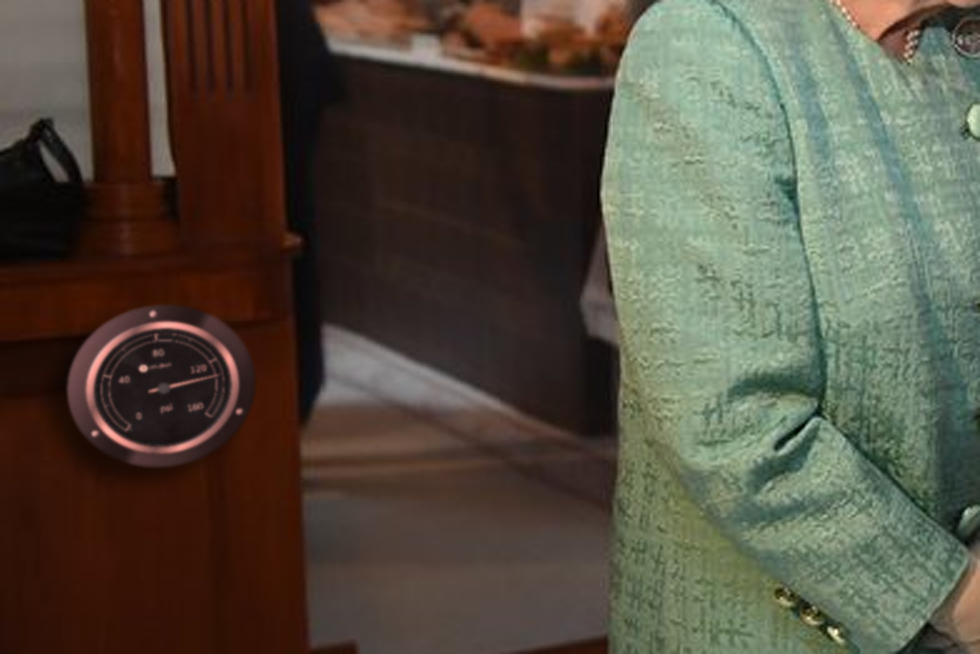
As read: 130,psi
